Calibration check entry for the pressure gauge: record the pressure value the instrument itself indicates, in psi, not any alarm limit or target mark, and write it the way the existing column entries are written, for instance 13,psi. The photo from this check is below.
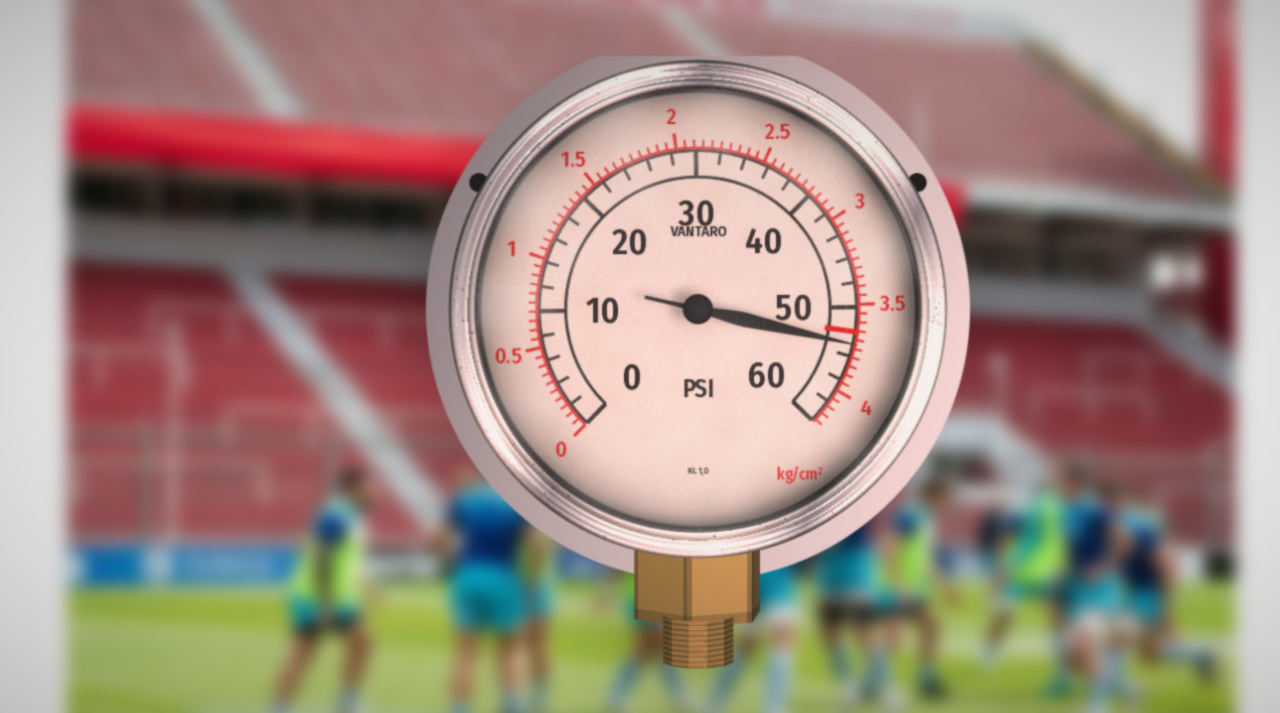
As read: 53,psi
